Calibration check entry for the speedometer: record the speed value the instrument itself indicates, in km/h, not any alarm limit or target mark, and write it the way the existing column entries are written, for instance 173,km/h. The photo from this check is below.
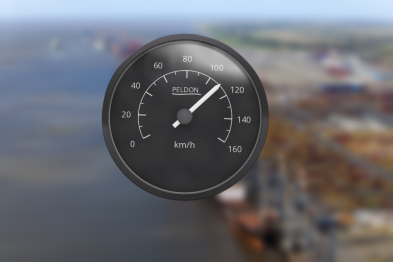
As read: 110,km/h
